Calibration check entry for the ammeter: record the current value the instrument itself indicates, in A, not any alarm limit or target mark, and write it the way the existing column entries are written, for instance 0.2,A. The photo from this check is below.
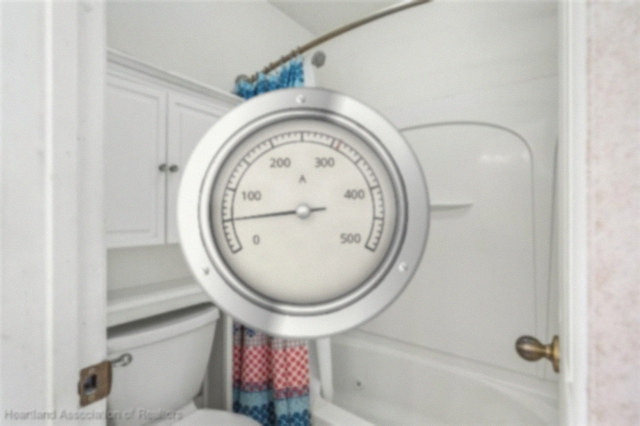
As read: 50,A
